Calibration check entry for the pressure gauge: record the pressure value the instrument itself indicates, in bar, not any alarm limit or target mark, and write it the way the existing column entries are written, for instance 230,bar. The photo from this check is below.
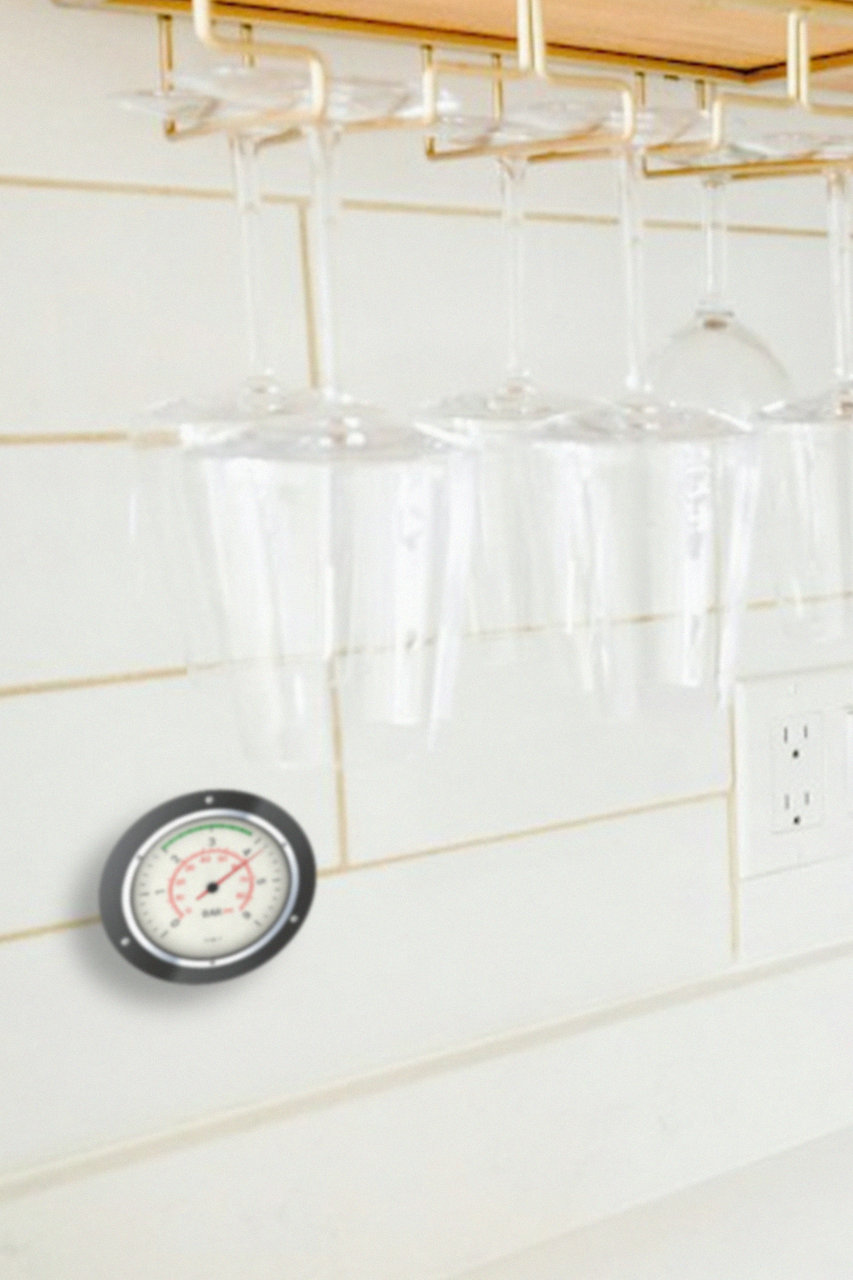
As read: 4.2,bar
